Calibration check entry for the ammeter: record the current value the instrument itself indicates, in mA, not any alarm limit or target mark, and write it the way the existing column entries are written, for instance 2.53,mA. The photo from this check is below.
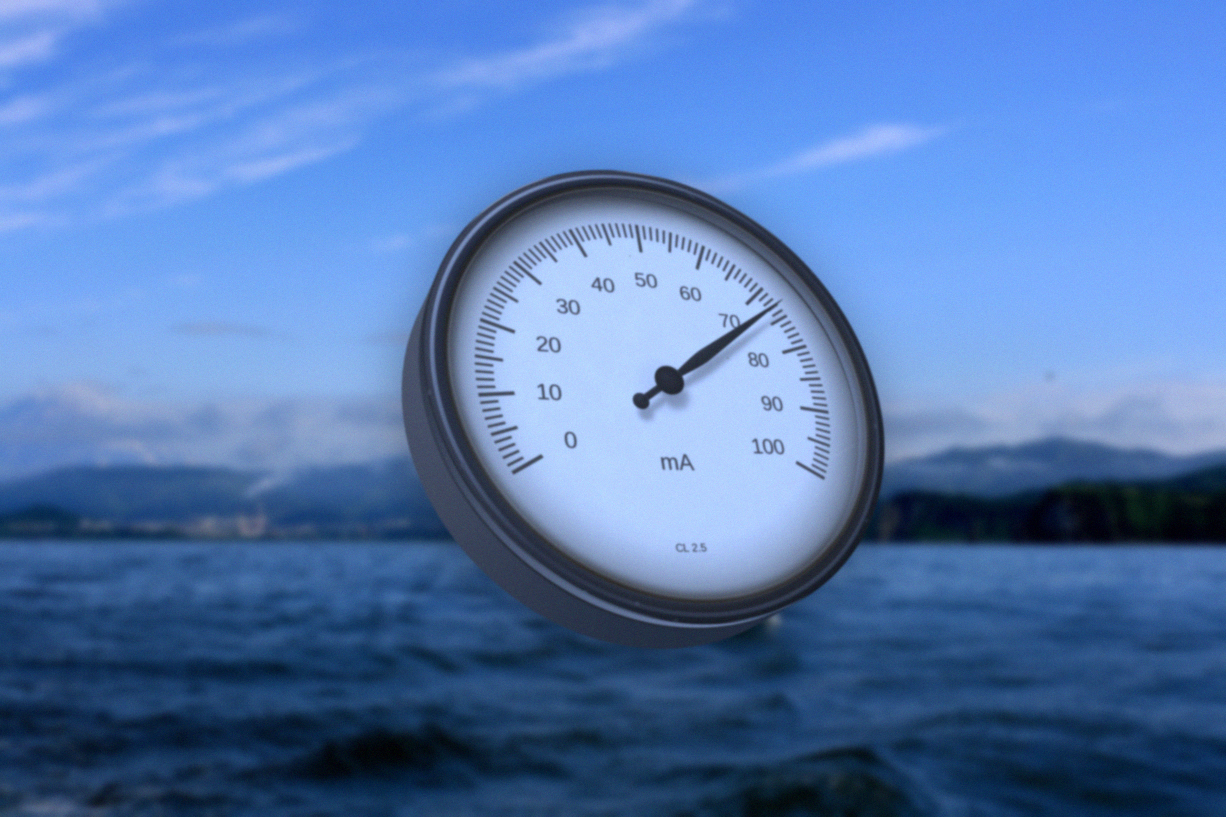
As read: 73,mA
